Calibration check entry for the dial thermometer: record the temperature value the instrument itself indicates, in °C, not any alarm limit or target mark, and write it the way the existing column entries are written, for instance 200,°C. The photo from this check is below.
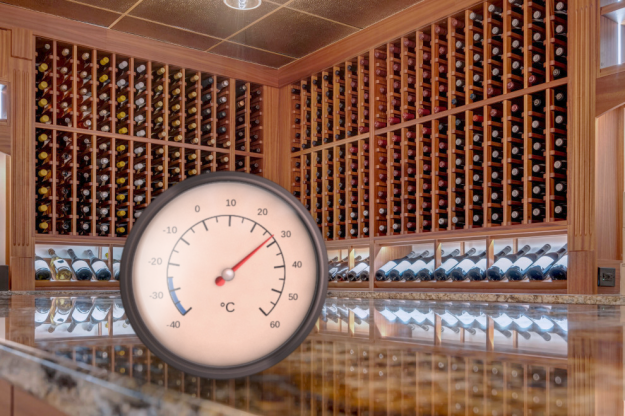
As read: 27.5,°C
